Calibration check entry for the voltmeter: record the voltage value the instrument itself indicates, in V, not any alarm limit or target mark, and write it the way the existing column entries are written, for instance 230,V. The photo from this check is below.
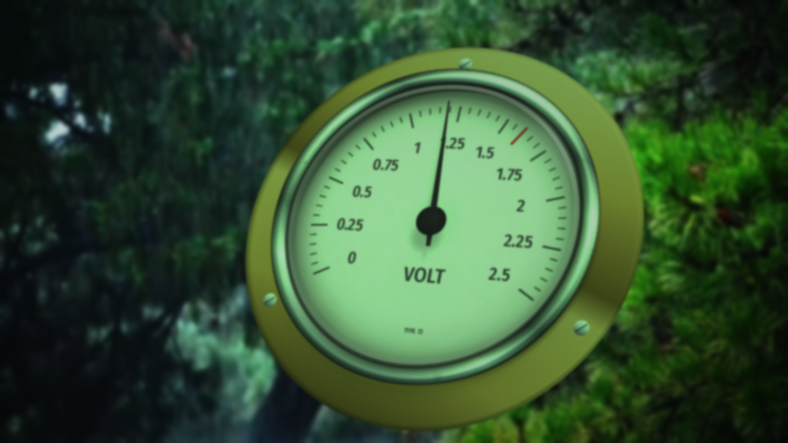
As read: 1.2,V
